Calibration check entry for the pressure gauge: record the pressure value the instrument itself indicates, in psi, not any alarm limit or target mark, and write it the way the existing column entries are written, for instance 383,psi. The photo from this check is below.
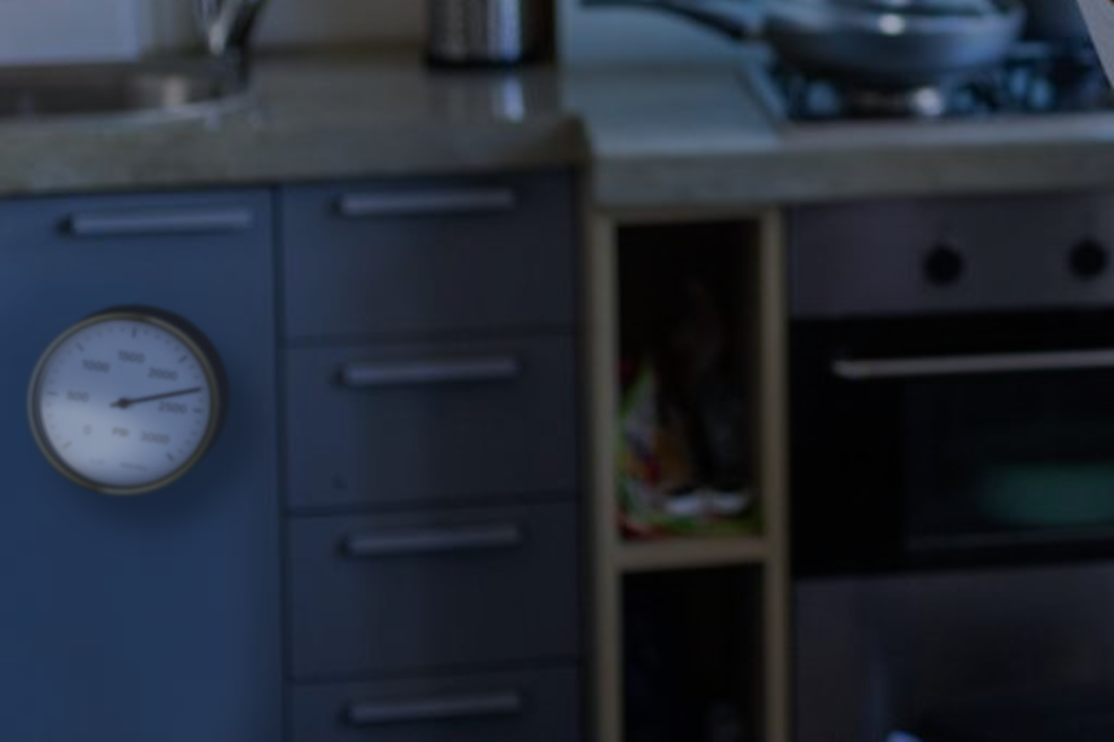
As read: 2300,psi
